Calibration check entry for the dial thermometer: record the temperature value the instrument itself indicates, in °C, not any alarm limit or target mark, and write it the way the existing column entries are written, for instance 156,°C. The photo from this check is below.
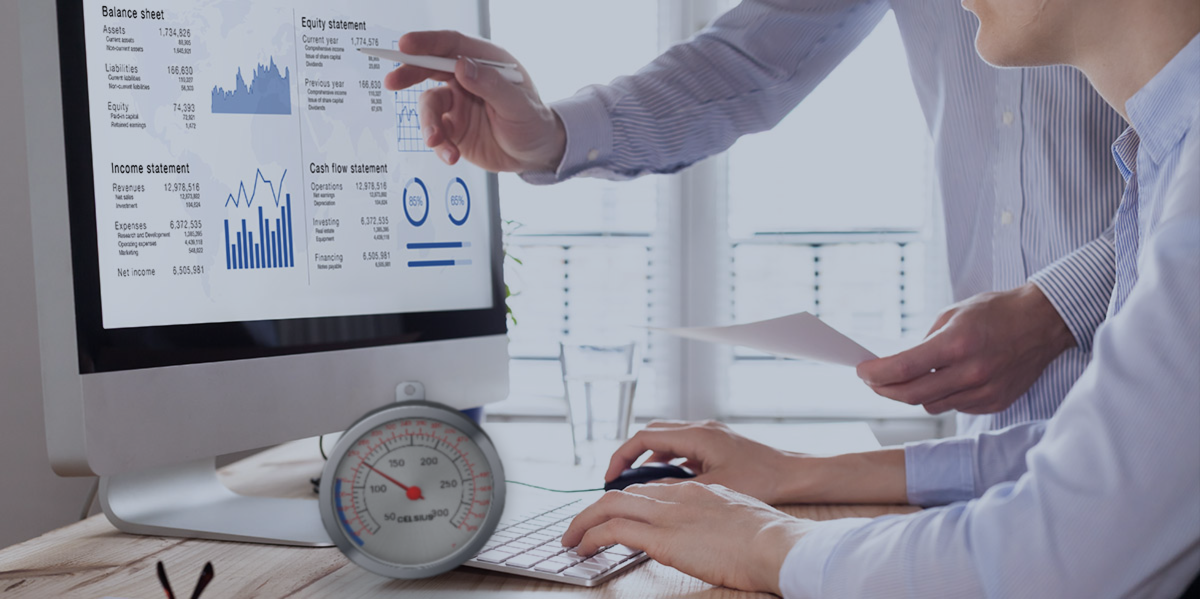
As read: 125,°C
